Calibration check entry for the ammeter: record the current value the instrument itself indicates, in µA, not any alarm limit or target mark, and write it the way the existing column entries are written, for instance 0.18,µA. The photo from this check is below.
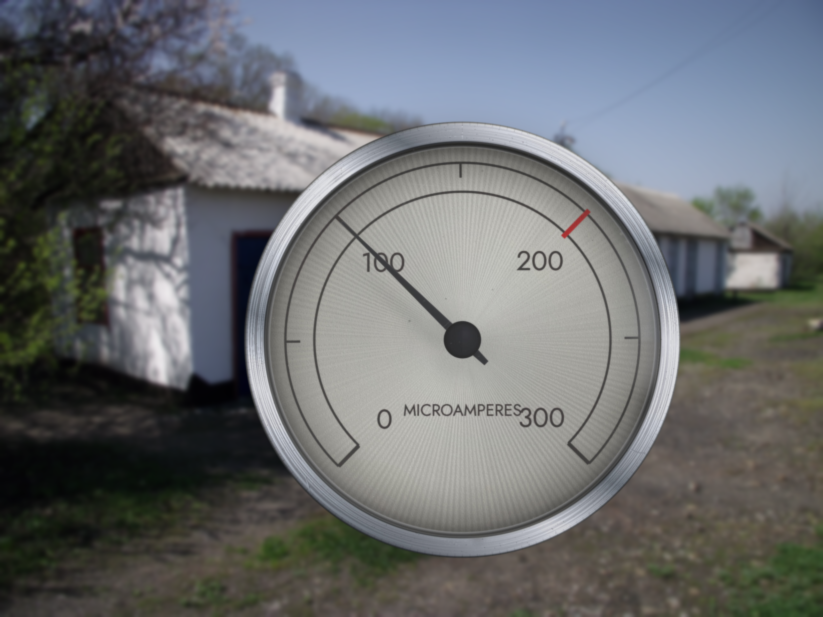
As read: 100,µA
